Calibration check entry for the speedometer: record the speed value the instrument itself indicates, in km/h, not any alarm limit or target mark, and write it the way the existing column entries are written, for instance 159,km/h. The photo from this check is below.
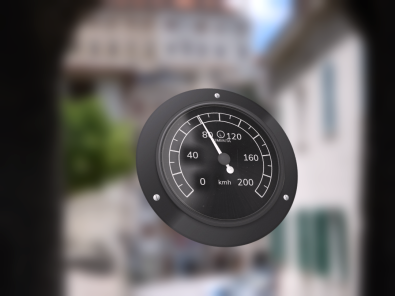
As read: 80,km/h
